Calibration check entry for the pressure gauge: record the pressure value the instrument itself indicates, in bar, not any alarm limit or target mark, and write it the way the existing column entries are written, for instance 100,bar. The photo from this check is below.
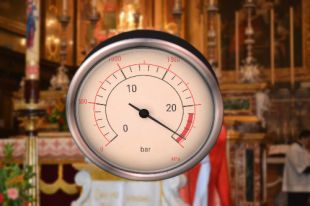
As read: 24,bar
